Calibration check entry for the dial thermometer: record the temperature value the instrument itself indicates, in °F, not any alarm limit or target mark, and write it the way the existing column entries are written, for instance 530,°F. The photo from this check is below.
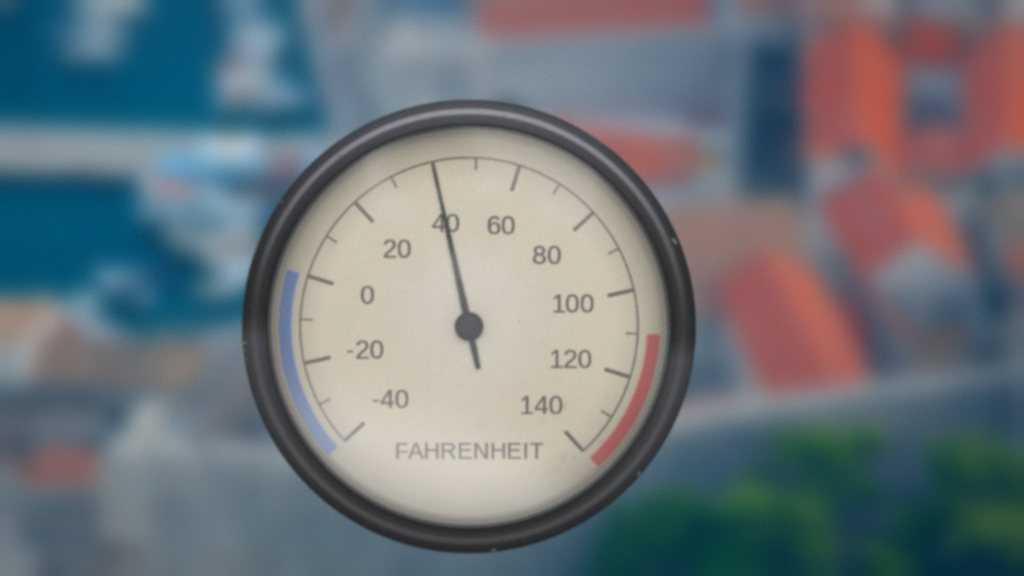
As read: 40,°F
